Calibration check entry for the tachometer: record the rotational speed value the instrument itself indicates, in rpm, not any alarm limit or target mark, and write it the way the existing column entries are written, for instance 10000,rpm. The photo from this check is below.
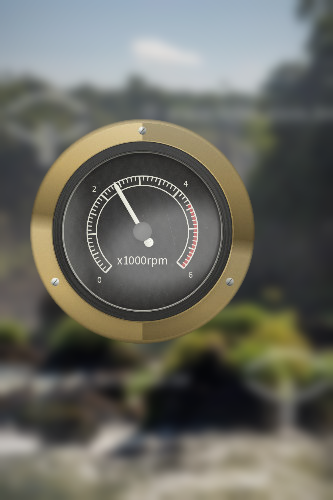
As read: 2400,rpm
